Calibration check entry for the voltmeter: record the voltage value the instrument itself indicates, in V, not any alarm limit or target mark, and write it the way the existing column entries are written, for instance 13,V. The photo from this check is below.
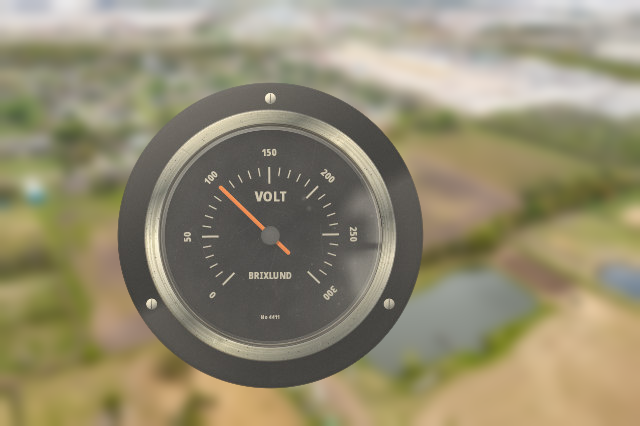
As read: 100,V
